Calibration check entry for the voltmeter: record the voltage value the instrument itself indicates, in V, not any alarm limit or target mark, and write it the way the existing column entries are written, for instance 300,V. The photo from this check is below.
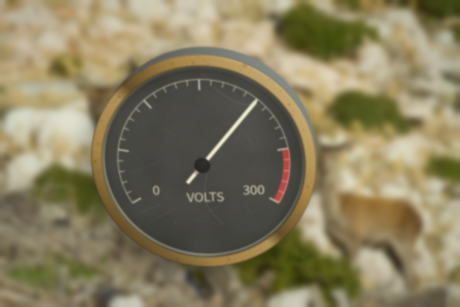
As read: 200,V
